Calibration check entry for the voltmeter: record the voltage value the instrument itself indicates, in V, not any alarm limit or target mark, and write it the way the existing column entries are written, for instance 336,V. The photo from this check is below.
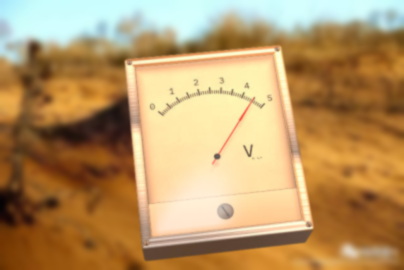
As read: 4.5,V
